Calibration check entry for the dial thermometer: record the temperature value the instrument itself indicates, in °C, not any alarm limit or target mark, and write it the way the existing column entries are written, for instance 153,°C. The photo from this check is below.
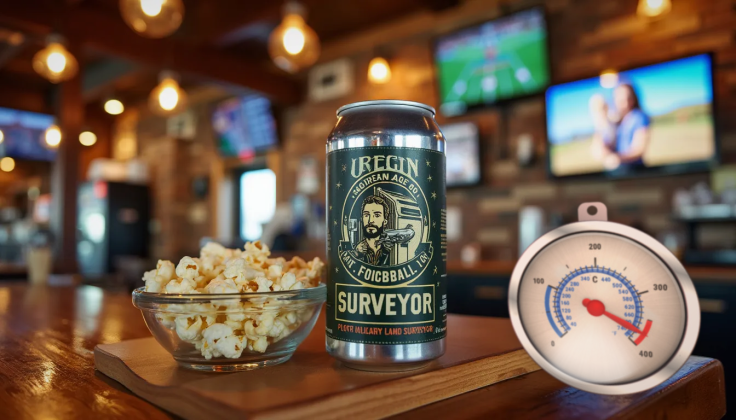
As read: 375,°C
